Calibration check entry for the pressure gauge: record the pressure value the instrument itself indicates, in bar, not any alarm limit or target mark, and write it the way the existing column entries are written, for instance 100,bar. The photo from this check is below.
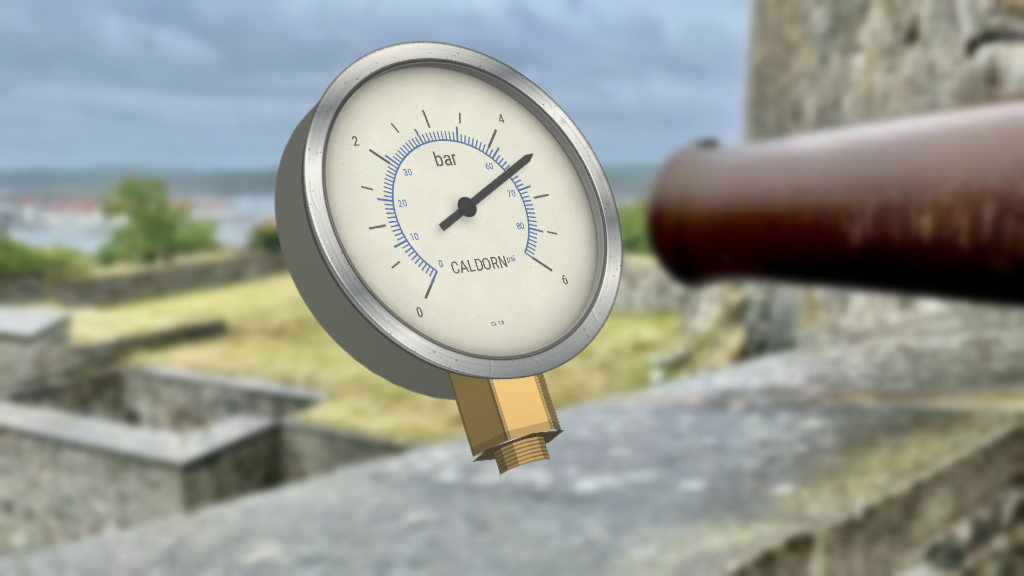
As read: 4.5,bar
